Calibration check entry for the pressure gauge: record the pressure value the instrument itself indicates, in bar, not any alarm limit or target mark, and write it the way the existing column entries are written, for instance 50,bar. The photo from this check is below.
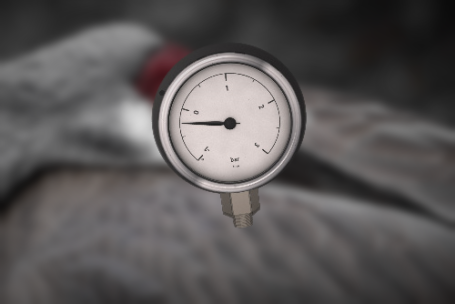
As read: -0.25,bar
